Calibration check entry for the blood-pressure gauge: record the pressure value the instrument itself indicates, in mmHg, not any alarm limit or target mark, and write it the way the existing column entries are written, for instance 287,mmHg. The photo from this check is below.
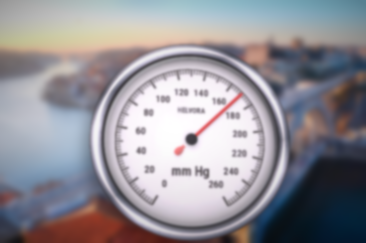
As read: 170,mmHg
